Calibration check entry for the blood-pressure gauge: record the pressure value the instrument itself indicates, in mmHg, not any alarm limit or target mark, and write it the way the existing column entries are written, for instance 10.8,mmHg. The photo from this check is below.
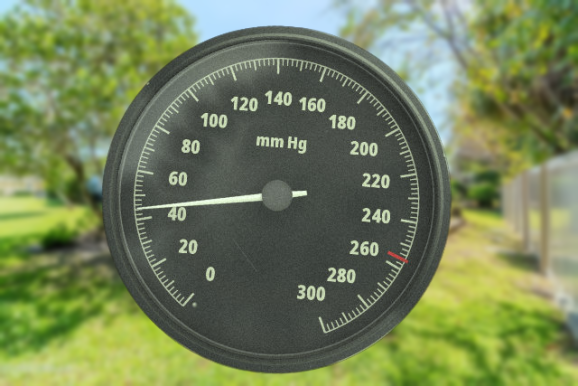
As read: 44,mmHg
